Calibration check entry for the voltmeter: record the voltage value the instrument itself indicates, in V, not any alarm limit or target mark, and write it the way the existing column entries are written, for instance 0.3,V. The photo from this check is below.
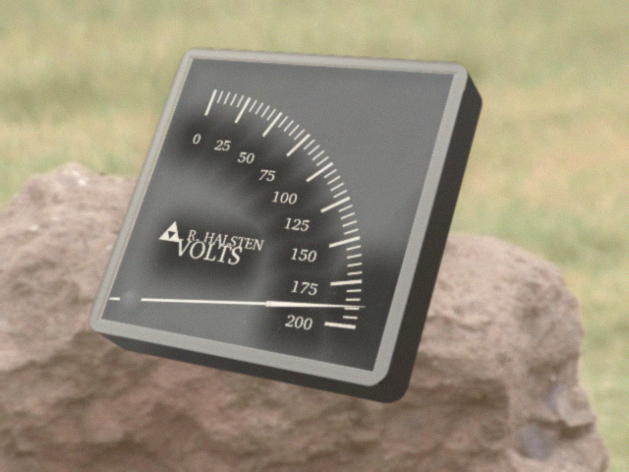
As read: 190,V
